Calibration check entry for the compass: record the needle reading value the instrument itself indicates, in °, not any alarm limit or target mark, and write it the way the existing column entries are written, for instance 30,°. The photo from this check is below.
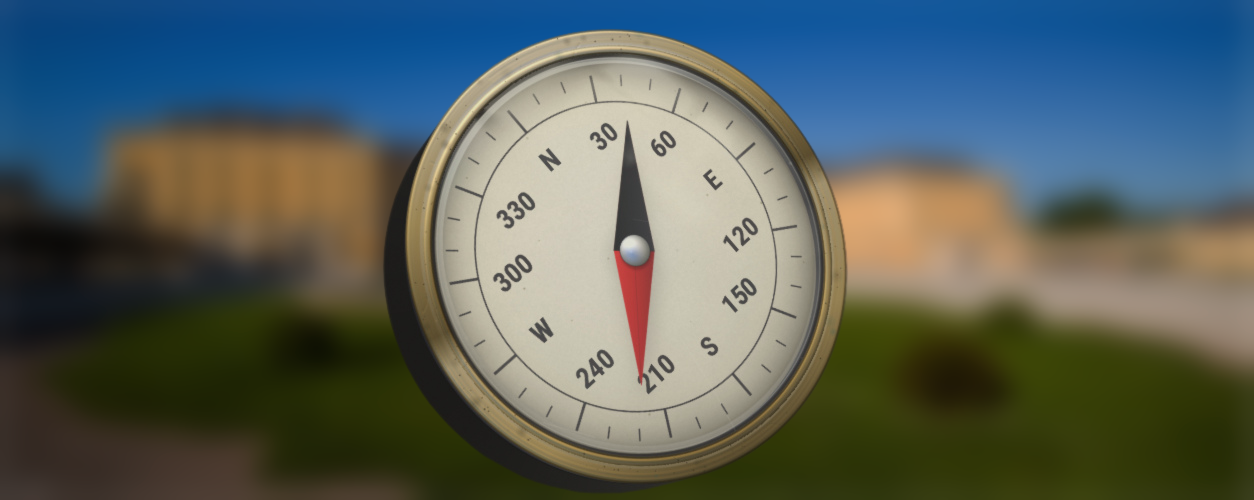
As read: 220,°
